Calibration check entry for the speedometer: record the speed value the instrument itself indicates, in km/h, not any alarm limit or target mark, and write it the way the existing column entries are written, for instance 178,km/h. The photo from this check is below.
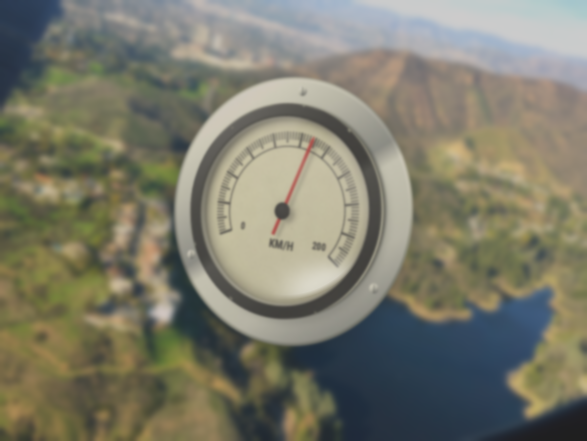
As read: 110,km/h
